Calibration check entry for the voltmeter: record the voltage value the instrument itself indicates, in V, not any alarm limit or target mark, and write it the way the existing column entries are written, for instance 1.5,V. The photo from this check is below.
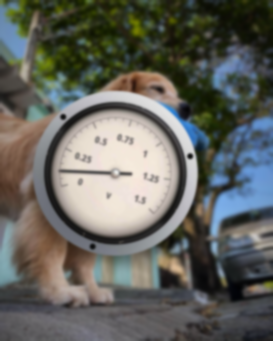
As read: 0.1,V
